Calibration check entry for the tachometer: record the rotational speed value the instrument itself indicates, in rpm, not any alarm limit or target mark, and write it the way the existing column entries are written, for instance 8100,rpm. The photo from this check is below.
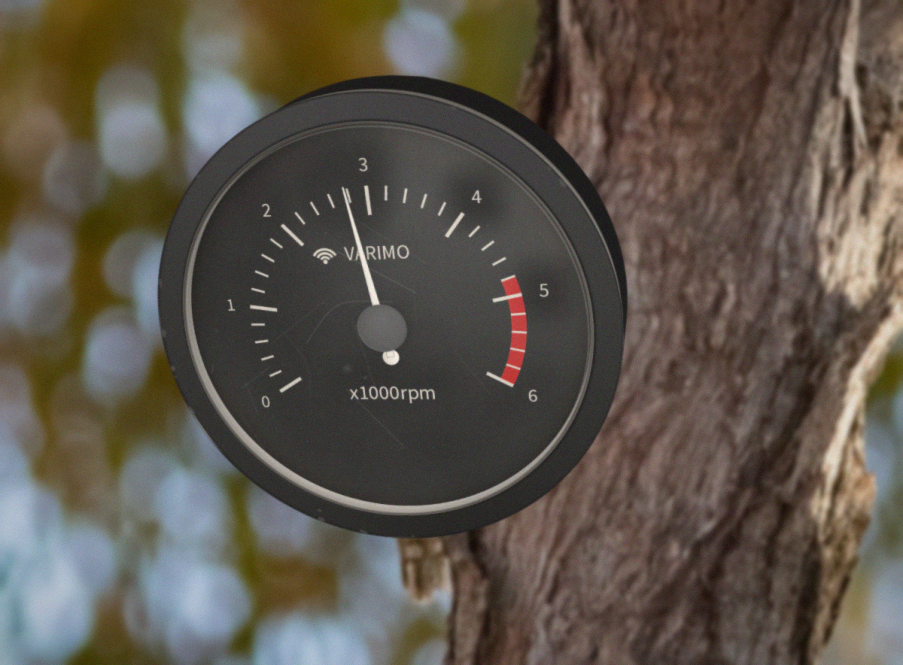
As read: 2800,rpm
